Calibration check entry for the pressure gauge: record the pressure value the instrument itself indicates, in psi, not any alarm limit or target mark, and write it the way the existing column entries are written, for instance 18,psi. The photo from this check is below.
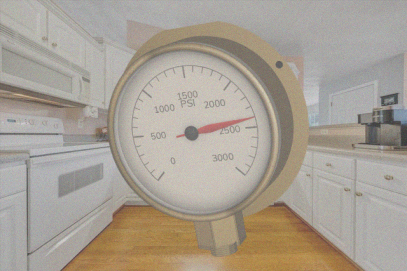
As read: 2400,psi
